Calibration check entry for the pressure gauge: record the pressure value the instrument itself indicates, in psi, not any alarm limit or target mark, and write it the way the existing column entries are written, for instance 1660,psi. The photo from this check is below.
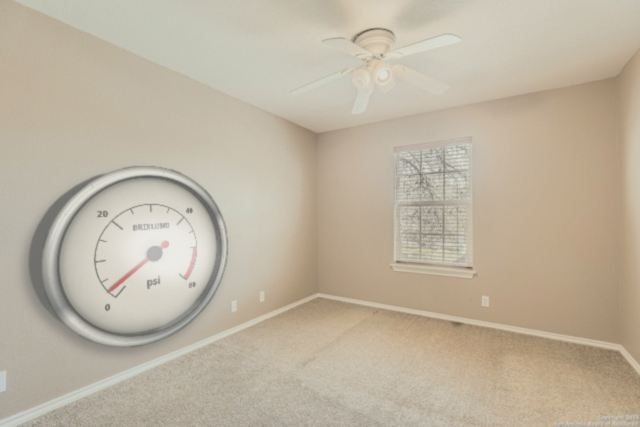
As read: 2.5,psi
